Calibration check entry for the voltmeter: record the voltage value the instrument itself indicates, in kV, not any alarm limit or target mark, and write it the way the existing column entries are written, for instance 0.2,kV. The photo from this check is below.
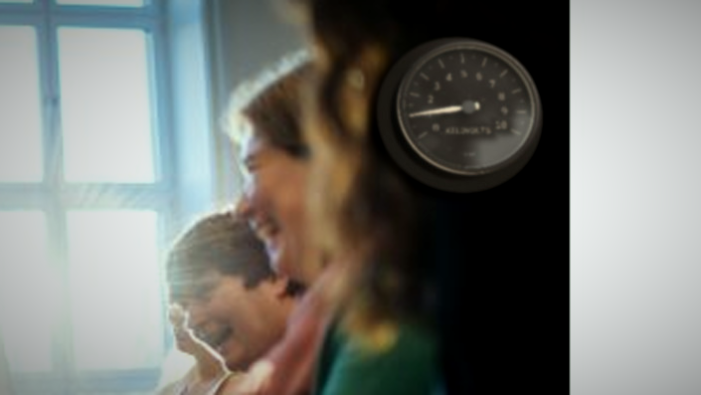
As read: 1,kV
